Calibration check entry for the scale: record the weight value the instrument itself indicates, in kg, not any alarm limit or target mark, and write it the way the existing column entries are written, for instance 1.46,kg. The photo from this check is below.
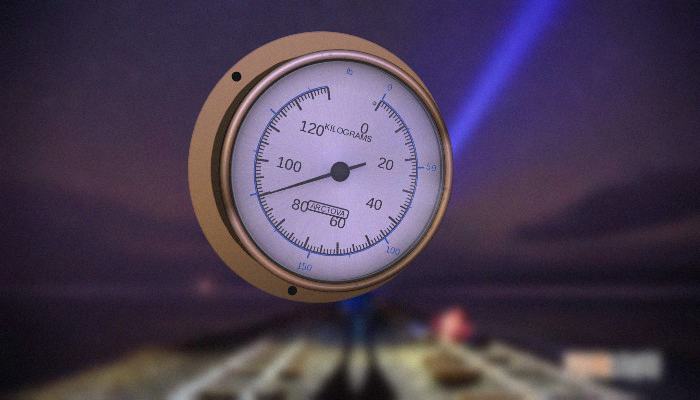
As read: 90,kg
